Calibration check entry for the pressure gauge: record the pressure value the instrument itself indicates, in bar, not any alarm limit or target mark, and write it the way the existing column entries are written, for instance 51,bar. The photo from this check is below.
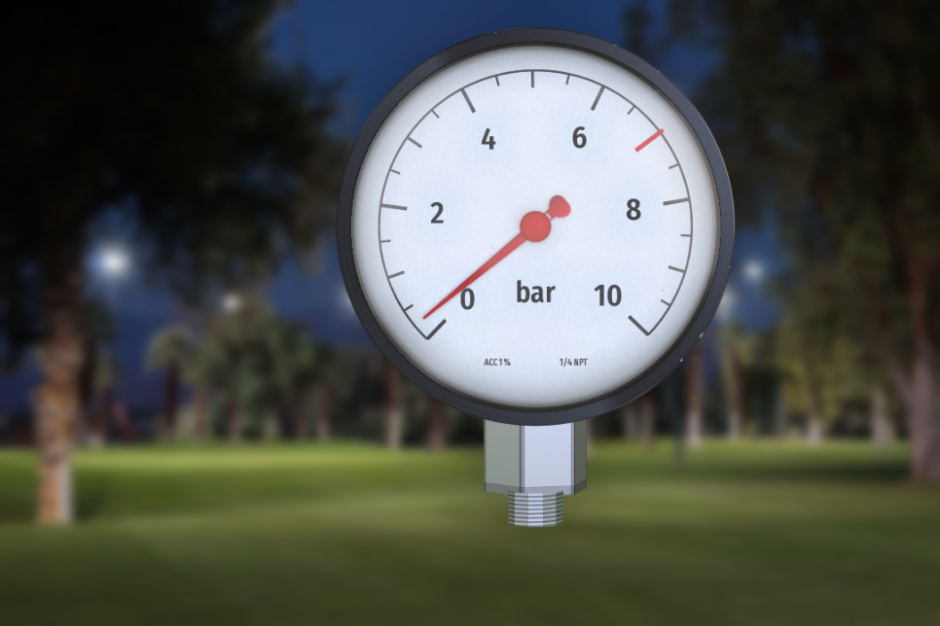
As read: 0.25,bar
